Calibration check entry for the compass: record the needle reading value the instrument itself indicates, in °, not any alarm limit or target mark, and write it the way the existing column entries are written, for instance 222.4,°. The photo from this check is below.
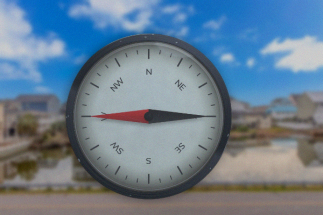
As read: 270,°
